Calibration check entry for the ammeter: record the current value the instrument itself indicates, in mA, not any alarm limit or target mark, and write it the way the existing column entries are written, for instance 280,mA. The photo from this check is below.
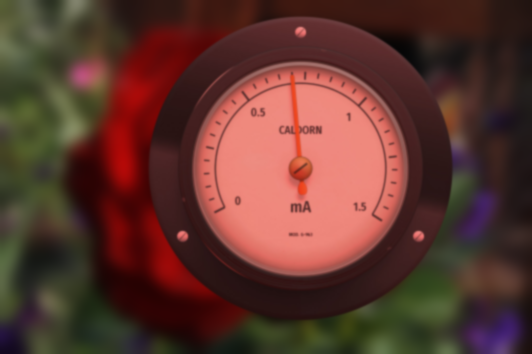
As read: 0.7,mA
